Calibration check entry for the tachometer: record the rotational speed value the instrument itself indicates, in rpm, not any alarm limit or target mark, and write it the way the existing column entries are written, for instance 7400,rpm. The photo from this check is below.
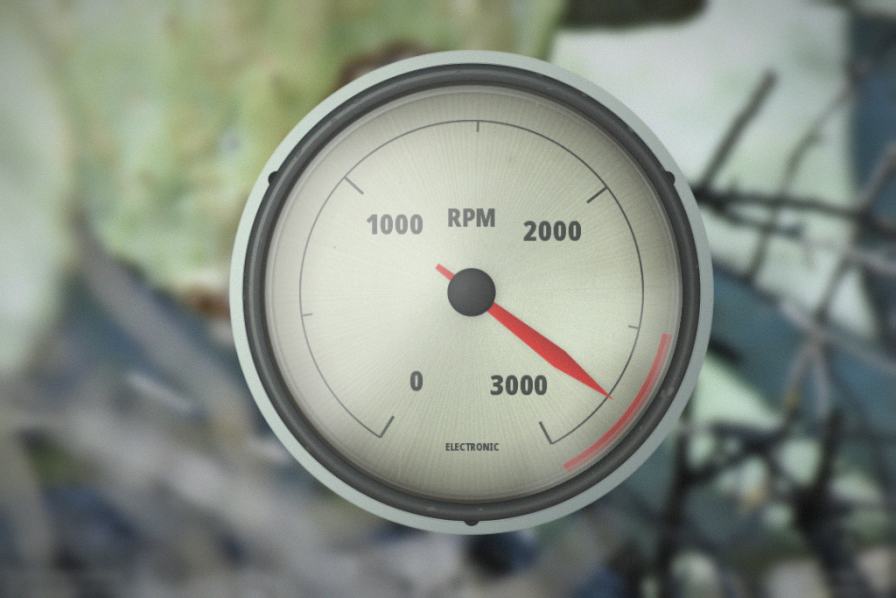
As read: 2750,rpm
